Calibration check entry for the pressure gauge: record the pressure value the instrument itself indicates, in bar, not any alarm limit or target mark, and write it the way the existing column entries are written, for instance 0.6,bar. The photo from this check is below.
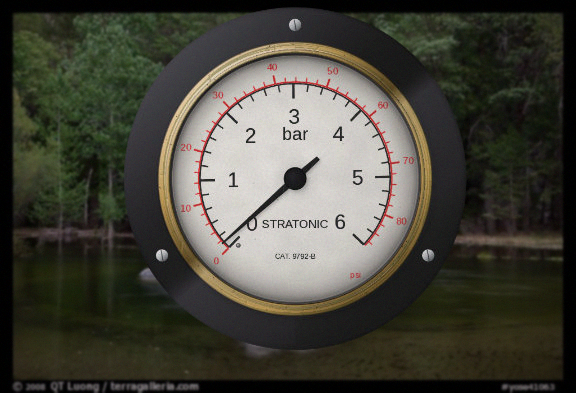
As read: 0.1,bar
